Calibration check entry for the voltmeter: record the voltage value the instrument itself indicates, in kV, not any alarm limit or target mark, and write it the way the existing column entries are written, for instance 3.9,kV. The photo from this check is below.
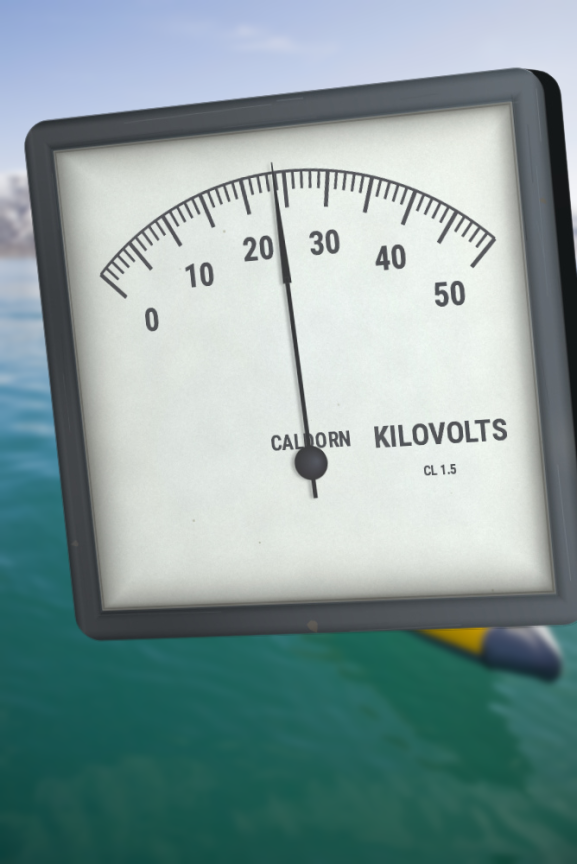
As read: 24,kV
